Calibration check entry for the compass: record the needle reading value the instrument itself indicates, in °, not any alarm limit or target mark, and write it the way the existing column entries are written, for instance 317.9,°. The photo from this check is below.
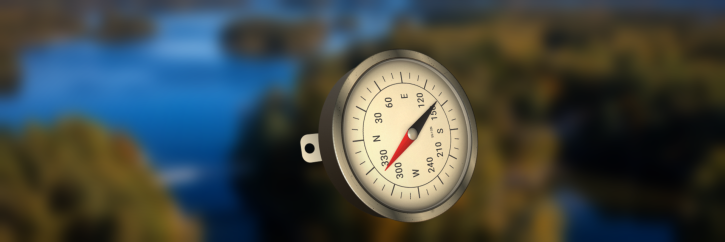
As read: 320,°
